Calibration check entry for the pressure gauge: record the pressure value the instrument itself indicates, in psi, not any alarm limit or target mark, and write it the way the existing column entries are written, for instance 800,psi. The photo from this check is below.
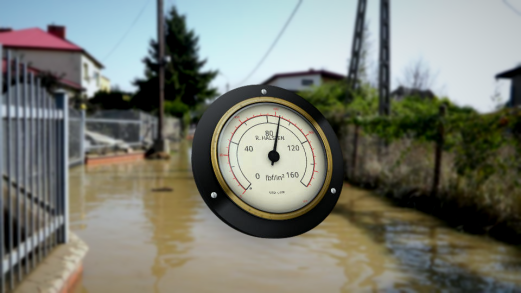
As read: 90,psi
